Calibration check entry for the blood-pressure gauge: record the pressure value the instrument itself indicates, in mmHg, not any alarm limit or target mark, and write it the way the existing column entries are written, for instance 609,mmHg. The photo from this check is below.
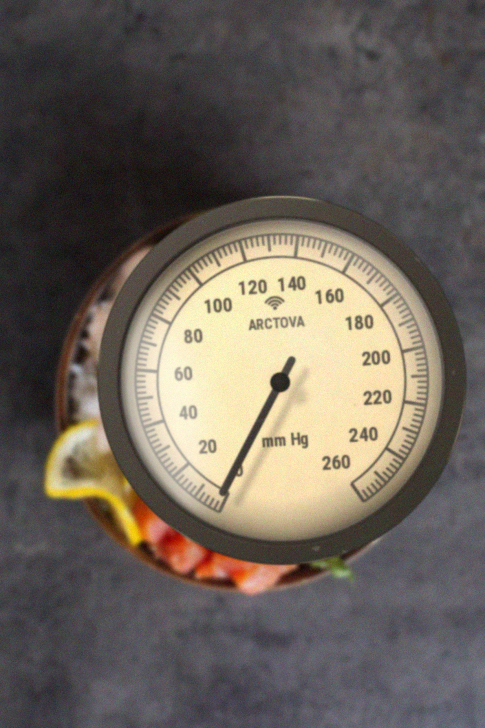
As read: 2,mmHg
